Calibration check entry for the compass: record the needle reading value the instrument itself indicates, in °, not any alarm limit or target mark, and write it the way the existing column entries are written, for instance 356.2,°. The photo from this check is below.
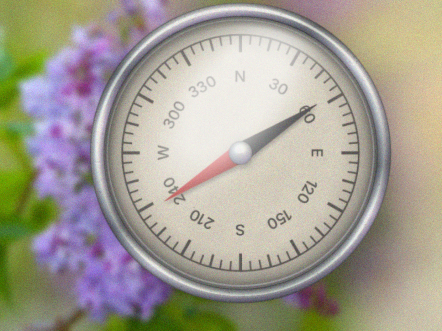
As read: 237.5,°
